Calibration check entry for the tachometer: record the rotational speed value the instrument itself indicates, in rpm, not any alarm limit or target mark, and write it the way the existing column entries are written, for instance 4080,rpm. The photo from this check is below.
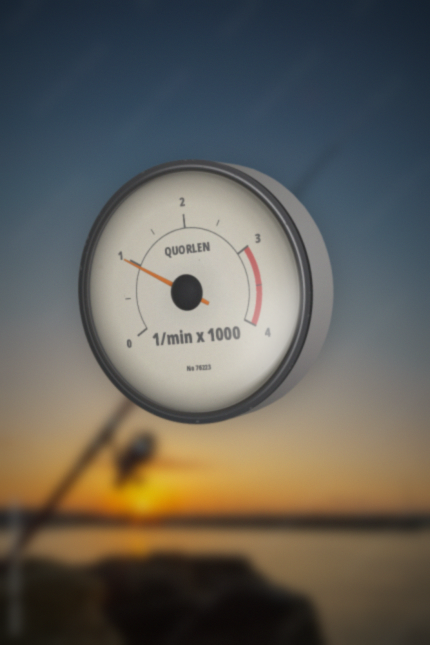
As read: 1000,rpm
